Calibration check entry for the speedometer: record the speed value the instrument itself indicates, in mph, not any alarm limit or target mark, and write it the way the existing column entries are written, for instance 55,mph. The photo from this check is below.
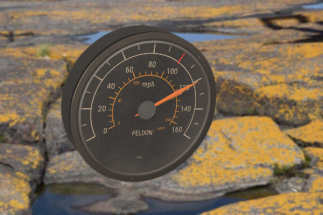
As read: 120,mph
